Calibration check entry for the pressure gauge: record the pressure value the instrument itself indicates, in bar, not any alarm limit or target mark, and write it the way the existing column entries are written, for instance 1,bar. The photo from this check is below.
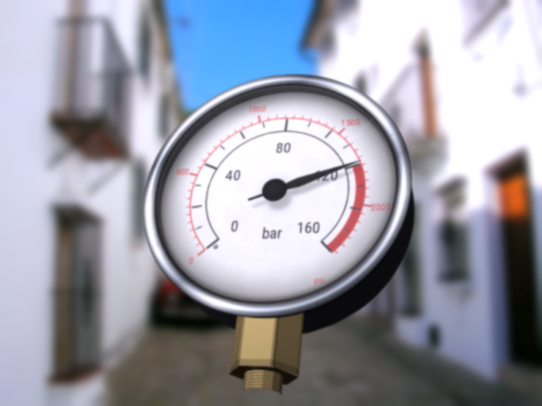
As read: 120,bar
